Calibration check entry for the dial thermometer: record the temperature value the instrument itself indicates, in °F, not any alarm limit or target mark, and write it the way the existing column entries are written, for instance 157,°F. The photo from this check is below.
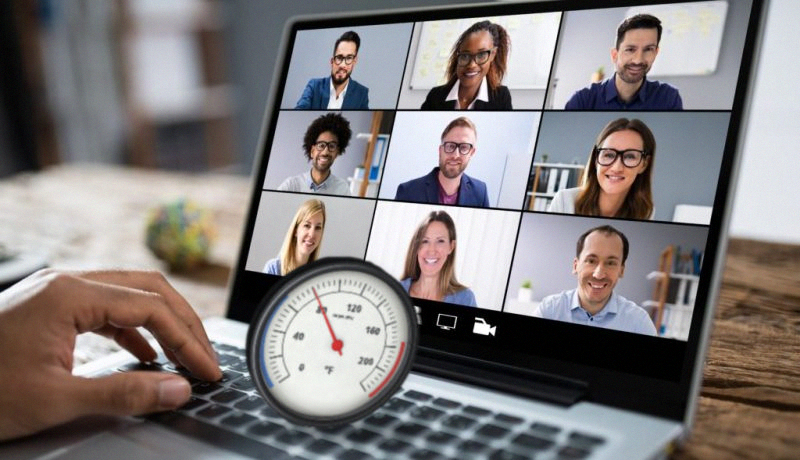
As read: 80,°F
